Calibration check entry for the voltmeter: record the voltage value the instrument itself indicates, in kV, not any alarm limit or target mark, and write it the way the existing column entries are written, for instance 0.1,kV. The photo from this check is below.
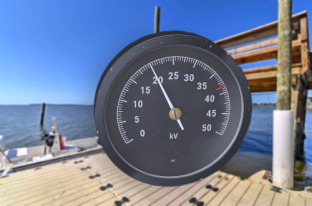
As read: 20,kV
